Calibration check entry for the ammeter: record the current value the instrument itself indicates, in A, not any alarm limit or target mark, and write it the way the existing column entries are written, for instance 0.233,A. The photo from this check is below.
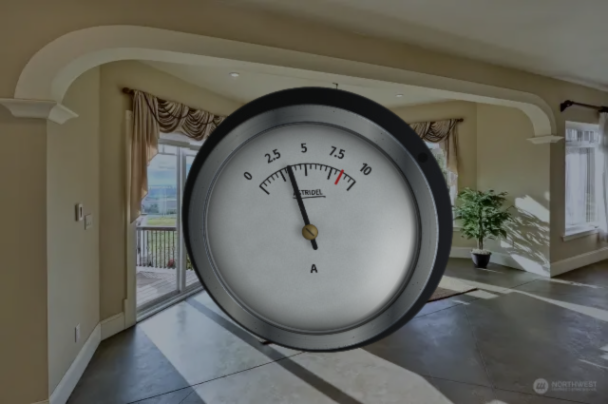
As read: 3.5,A
